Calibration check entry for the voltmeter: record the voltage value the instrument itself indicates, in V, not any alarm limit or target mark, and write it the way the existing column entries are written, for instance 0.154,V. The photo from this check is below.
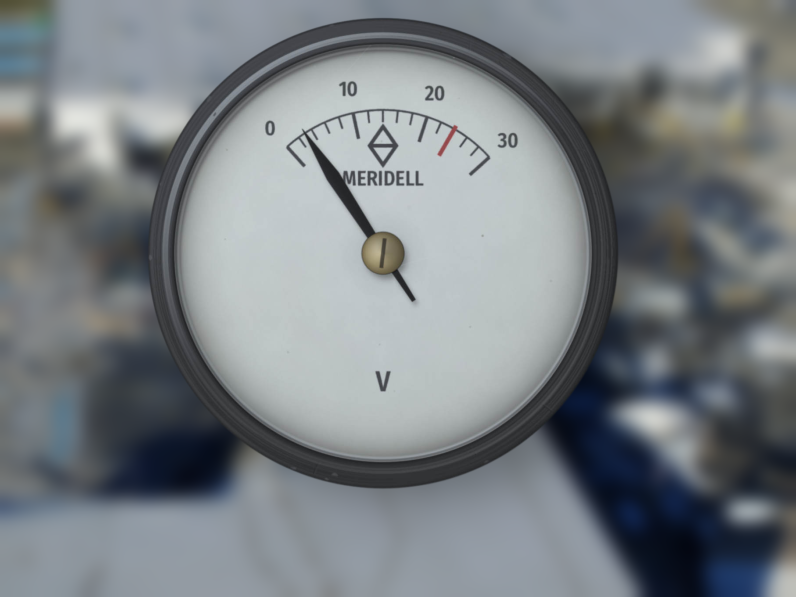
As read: 3,V
